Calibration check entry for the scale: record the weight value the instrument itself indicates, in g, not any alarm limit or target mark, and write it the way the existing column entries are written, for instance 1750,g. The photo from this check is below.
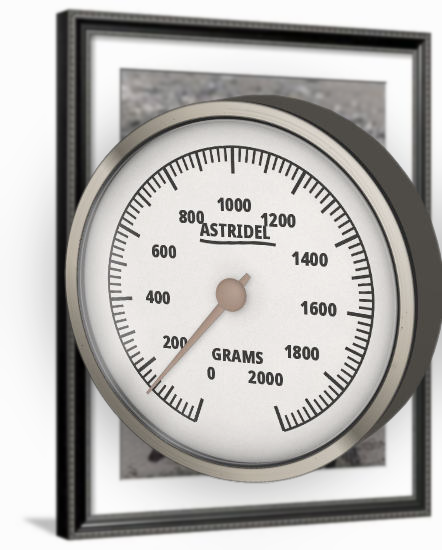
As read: 140,g
